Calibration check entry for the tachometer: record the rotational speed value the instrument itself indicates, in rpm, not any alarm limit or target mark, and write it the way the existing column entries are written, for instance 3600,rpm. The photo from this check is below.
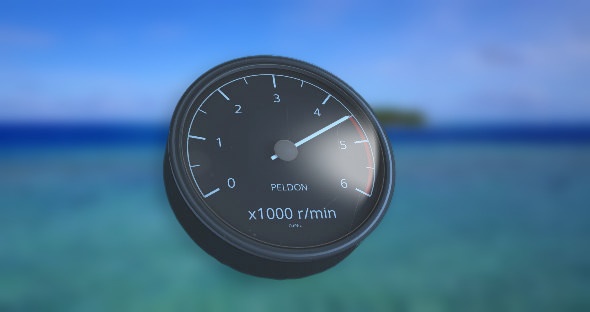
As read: 4500,rpm
